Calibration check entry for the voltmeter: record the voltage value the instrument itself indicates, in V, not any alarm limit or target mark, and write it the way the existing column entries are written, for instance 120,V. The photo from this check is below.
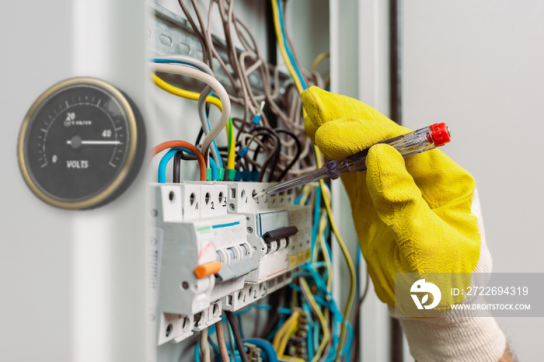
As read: 44,V
